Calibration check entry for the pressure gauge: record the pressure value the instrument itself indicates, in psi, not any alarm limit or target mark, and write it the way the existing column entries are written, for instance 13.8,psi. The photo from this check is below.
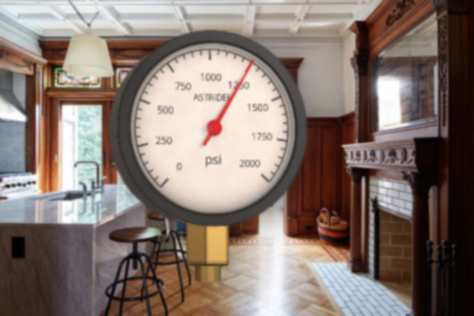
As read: 1250,psi
